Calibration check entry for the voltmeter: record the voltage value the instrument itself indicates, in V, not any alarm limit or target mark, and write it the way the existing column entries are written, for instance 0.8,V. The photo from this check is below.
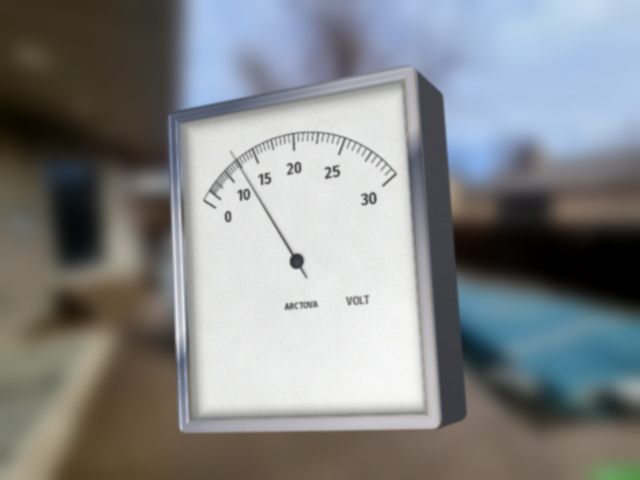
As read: 12.5,V
